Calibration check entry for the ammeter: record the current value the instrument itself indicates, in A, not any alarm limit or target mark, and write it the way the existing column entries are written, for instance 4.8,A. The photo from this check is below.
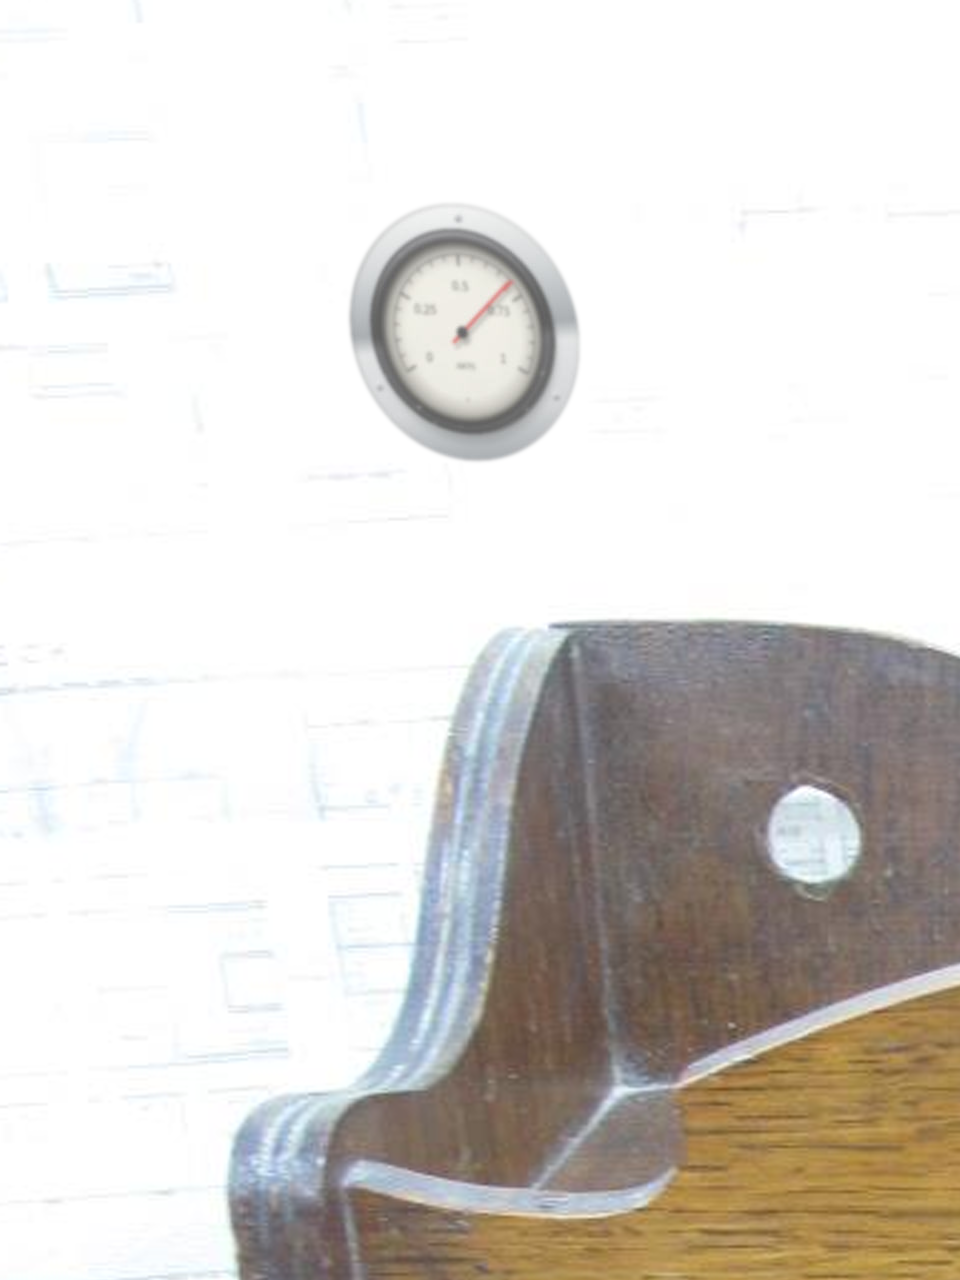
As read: 0.7,A
